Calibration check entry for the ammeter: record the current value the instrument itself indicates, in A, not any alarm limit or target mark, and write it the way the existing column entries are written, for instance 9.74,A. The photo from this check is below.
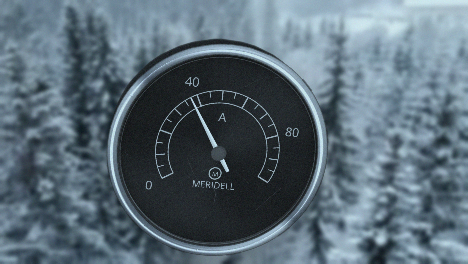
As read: 37.5,A
